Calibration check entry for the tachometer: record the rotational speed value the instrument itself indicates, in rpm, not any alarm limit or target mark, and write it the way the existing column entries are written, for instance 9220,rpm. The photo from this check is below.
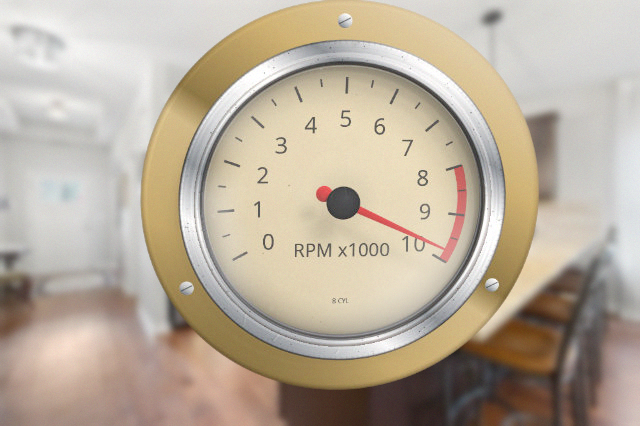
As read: 9750,rpm
